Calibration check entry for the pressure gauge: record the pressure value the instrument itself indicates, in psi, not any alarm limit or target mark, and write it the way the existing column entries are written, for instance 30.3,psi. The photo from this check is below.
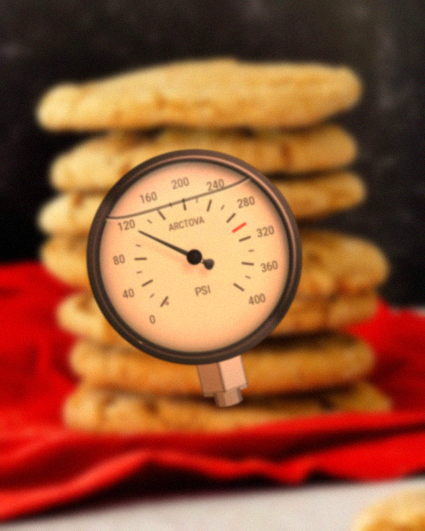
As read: 120,psi
